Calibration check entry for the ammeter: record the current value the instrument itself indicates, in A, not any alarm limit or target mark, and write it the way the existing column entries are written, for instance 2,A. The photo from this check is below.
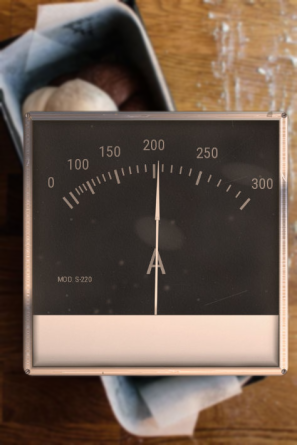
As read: 205,A
